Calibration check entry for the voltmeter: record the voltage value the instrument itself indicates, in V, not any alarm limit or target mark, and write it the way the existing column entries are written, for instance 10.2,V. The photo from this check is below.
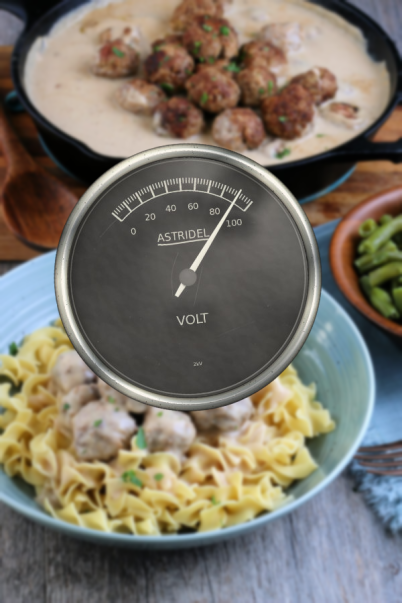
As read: 90,V
